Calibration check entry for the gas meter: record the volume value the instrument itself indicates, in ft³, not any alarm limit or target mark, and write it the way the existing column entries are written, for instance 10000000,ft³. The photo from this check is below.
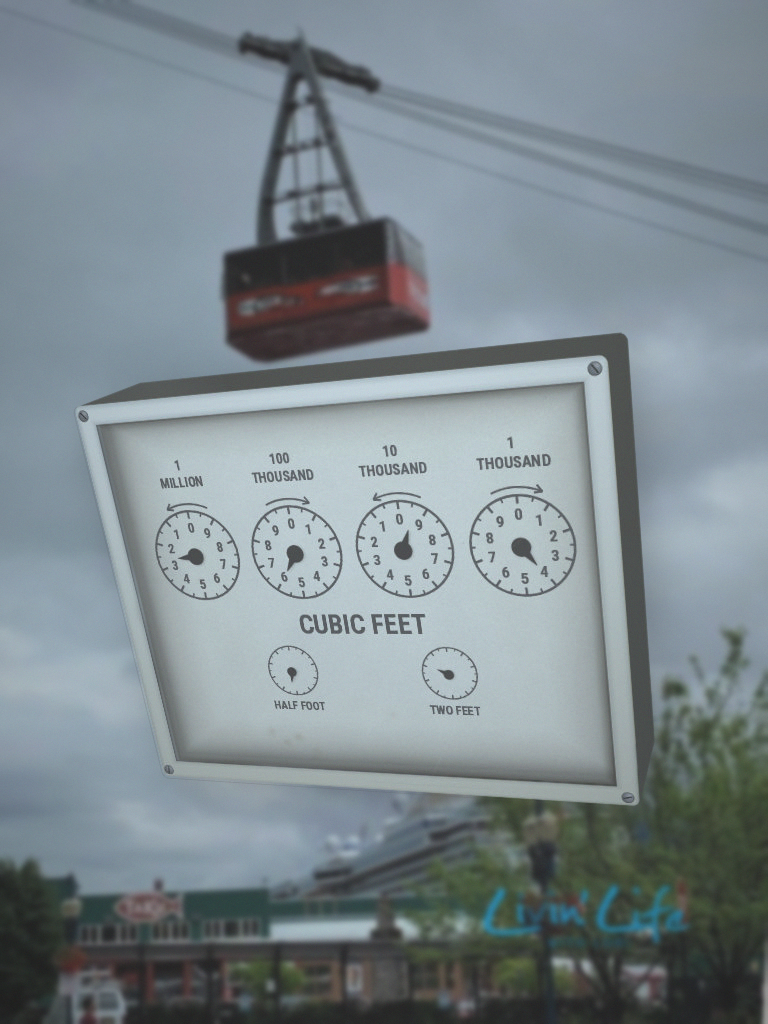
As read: 259400,ft³
